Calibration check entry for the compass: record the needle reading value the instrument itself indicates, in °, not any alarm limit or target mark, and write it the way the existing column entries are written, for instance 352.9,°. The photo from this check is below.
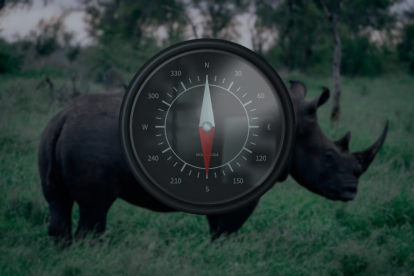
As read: 180,°
